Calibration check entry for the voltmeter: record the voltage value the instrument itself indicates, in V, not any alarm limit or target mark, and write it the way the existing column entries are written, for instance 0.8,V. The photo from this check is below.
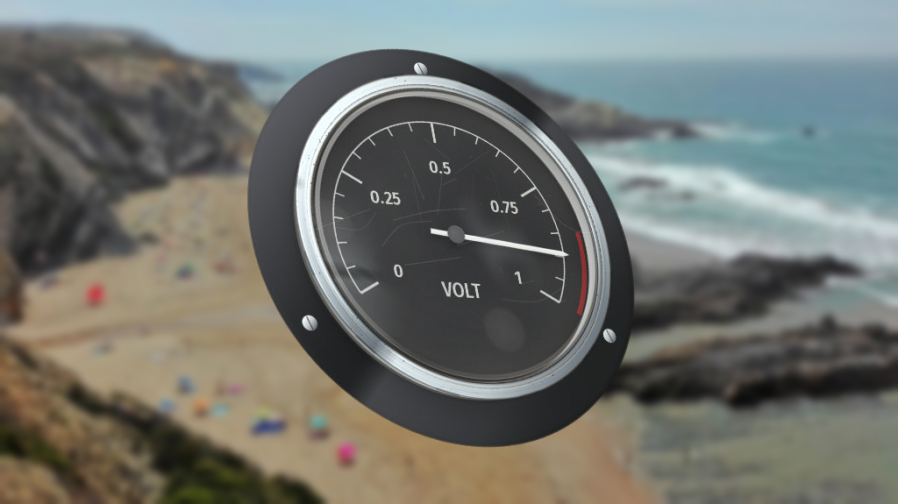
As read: 0.9,V
